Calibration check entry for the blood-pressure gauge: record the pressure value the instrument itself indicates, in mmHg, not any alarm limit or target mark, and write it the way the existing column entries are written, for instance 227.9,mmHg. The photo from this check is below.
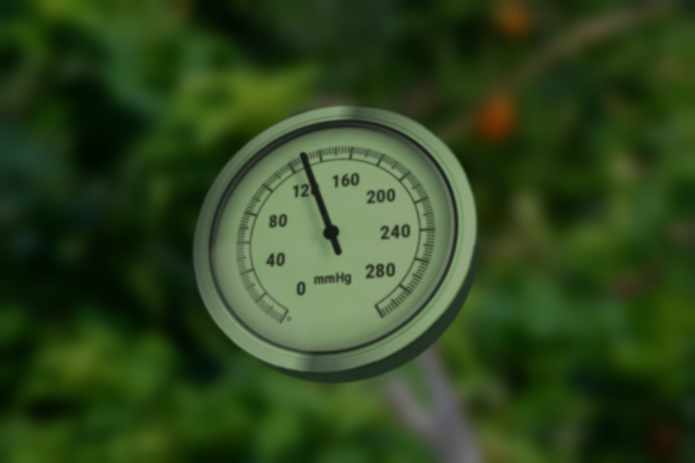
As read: 130,mmHg
